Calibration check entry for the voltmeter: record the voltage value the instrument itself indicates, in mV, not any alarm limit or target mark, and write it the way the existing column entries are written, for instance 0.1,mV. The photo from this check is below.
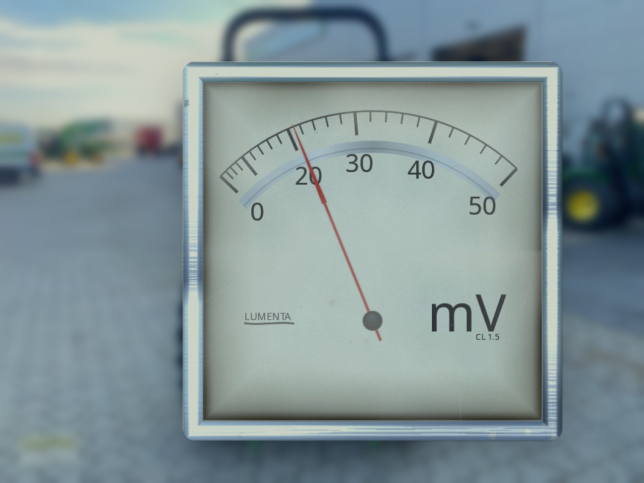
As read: 21,mV
